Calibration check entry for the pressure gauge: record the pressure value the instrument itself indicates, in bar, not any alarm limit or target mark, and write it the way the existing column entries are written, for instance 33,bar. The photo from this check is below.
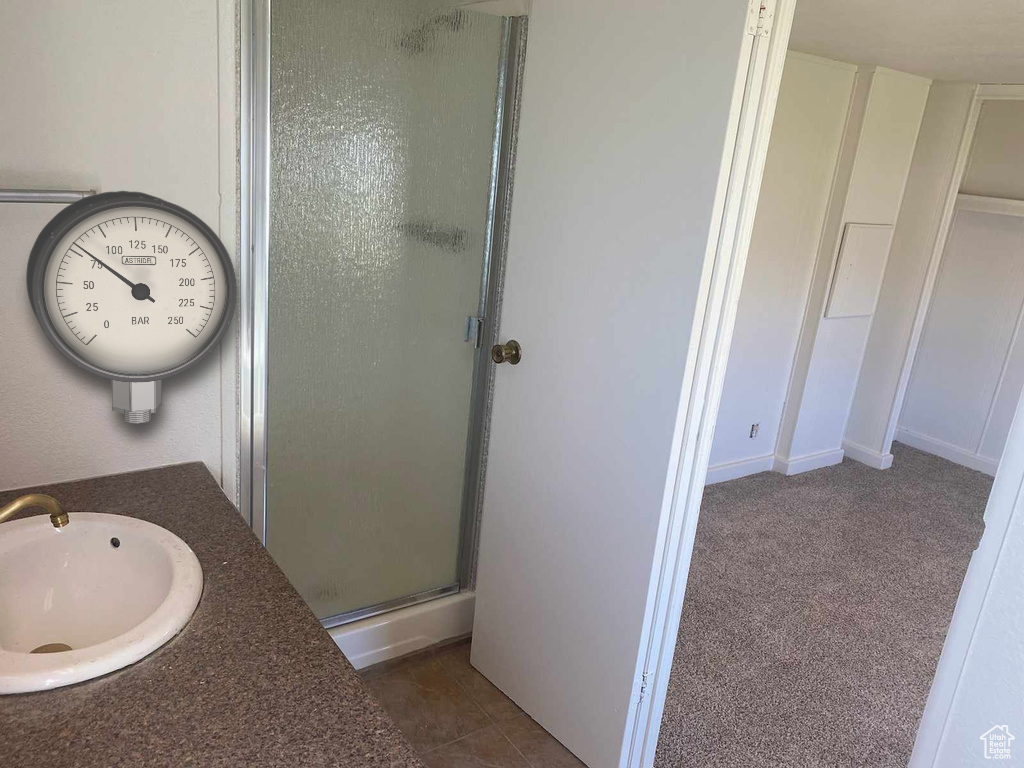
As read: 80,bar
